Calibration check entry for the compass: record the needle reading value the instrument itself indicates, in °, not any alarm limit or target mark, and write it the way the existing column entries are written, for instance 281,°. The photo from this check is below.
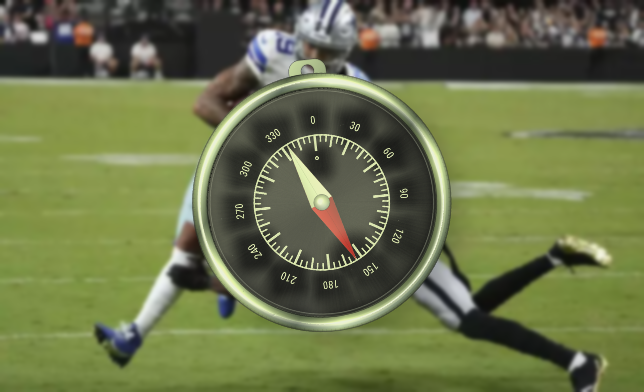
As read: 155,°
